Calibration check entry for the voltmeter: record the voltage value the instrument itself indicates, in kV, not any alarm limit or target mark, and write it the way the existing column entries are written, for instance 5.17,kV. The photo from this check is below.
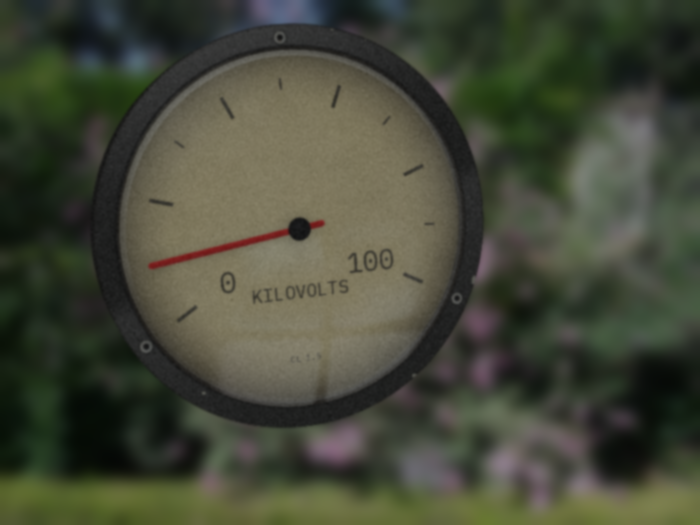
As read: 10,kV
